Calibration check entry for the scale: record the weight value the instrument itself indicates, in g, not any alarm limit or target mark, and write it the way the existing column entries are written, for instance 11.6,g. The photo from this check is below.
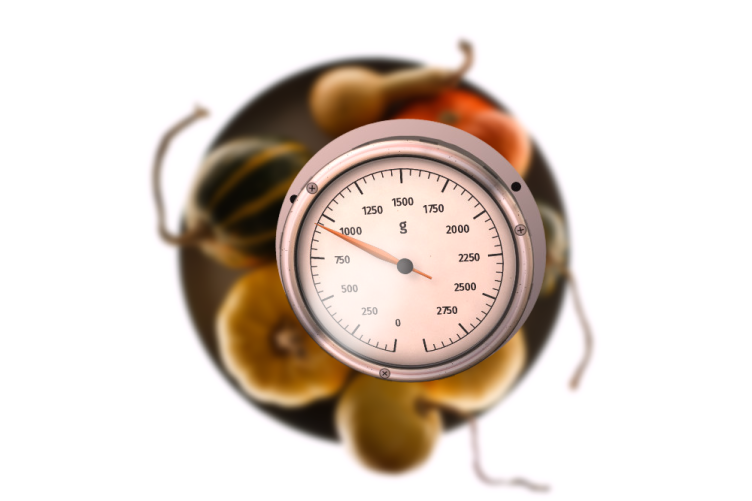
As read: 950,g
